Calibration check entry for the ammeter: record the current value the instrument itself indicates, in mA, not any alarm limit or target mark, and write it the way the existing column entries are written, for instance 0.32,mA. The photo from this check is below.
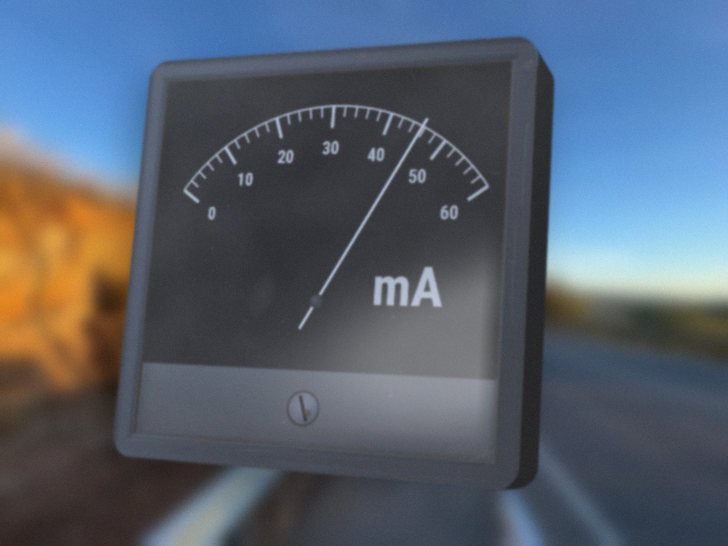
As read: 46,mA
